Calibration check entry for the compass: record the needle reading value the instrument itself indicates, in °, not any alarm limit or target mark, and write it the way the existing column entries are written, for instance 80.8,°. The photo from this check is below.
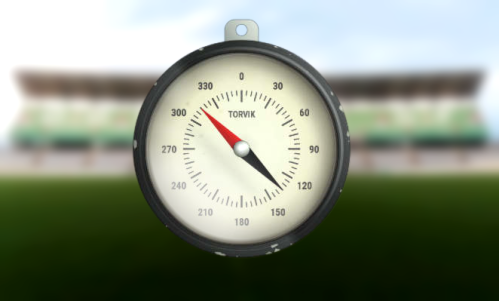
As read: 315,°
